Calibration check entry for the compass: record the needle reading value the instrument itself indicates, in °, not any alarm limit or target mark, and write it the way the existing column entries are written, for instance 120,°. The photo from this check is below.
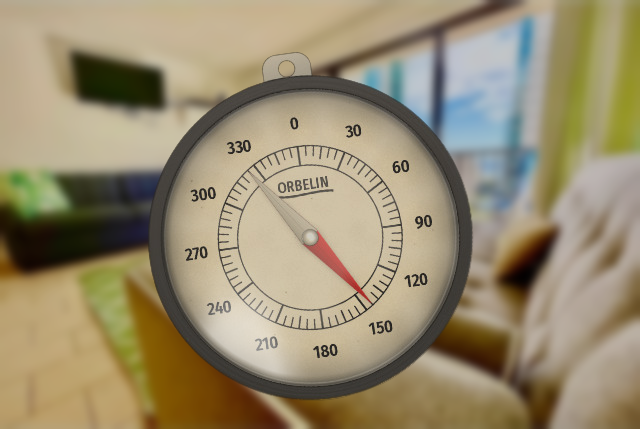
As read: 145,°
